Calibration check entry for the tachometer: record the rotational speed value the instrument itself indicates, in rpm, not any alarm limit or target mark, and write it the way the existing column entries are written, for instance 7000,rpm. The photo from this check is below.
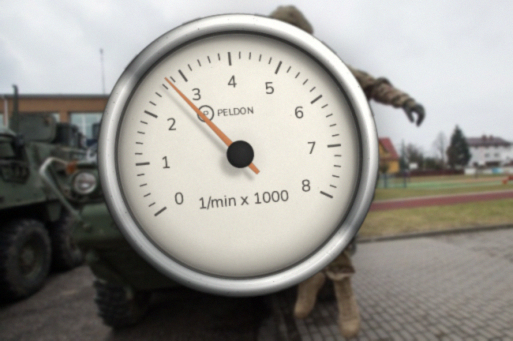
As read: 2700,rpm
